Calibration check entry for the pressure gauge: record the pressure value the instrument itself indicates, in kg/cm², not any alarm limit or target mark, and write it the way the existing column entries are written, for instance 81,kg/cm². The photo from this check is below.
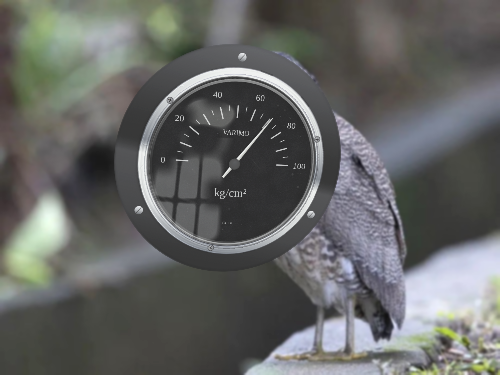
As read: 70,kg/cm²
